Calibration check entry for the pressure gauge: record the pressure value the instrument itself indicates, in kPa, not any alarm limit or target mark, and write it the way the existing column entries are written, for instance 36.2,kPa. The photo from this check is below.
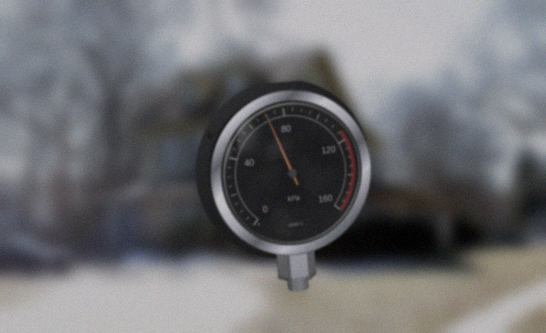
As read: 70,kPa
